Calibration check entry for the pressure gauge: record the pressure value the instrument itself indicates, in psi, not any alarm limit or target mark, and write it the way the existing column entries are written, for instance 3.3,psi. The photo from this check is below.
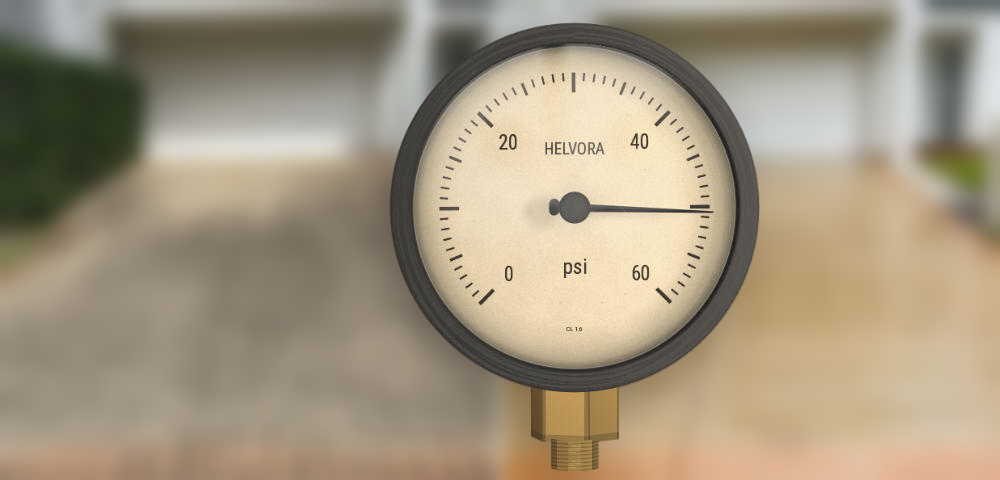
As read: 50.5,psi
